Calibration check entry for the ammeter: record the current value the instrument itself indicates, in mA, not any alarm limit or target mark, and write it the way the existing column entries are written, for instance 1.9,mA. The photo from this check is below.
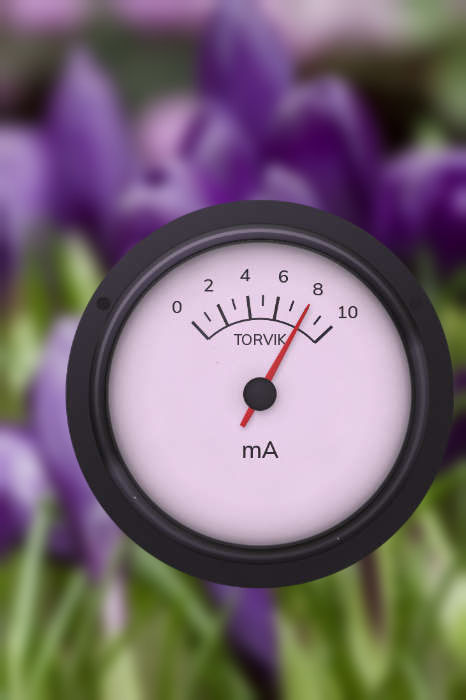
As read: 8,mA
